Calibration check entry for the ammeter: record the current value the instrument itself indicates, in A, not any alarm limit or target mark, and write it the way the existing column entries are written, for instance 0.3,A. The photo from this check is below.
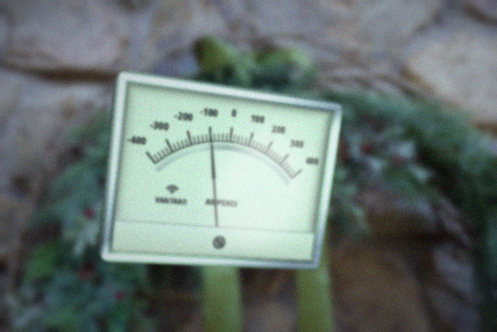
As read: -100,A
